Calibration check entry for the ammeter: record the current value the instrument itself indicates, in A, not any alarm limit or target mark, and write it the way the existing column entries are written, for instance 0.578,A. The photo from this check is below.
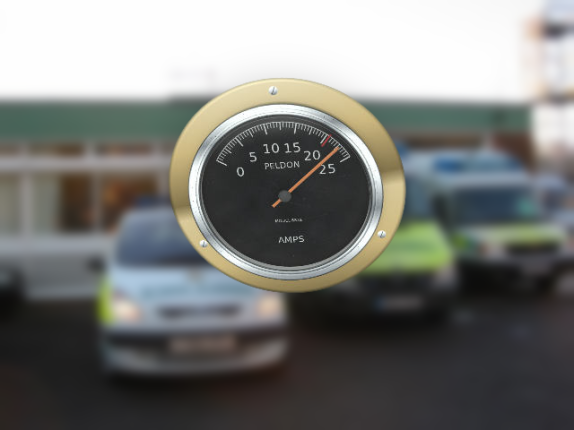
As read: 22.5,A
